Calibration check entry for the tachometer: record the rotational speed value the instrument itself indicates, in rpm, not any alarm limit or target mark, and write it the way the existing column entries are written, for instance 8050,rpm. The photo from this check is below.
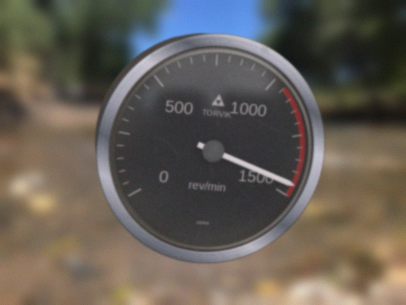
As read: 1450,rpm
